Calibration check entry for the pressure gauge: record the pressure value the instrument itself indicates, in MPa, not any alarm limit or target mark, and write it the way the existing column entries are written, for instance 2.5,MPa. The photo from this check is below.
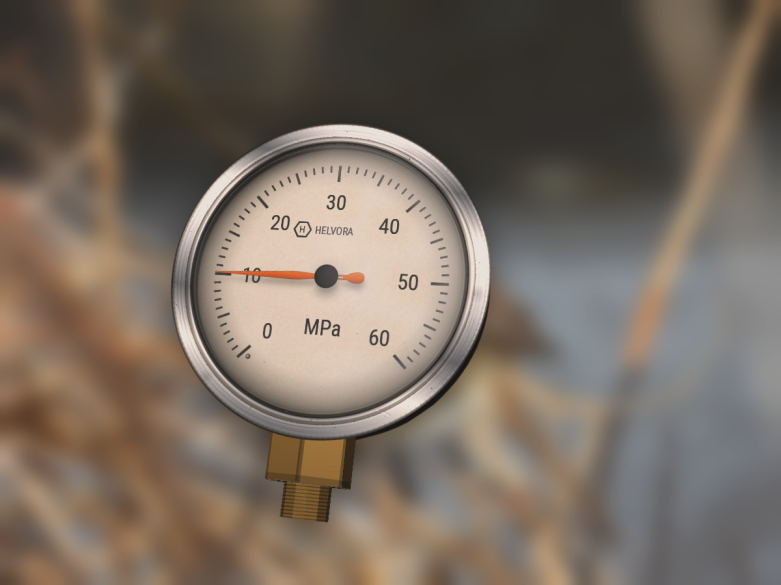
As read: 10,MPa
